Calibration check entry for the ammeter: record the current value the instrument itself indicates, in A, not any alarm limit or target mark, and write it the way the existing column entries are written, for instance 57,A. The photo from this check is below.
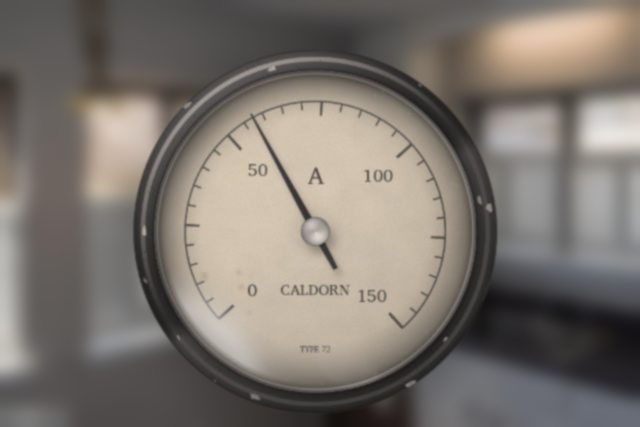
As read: 57.5,A
